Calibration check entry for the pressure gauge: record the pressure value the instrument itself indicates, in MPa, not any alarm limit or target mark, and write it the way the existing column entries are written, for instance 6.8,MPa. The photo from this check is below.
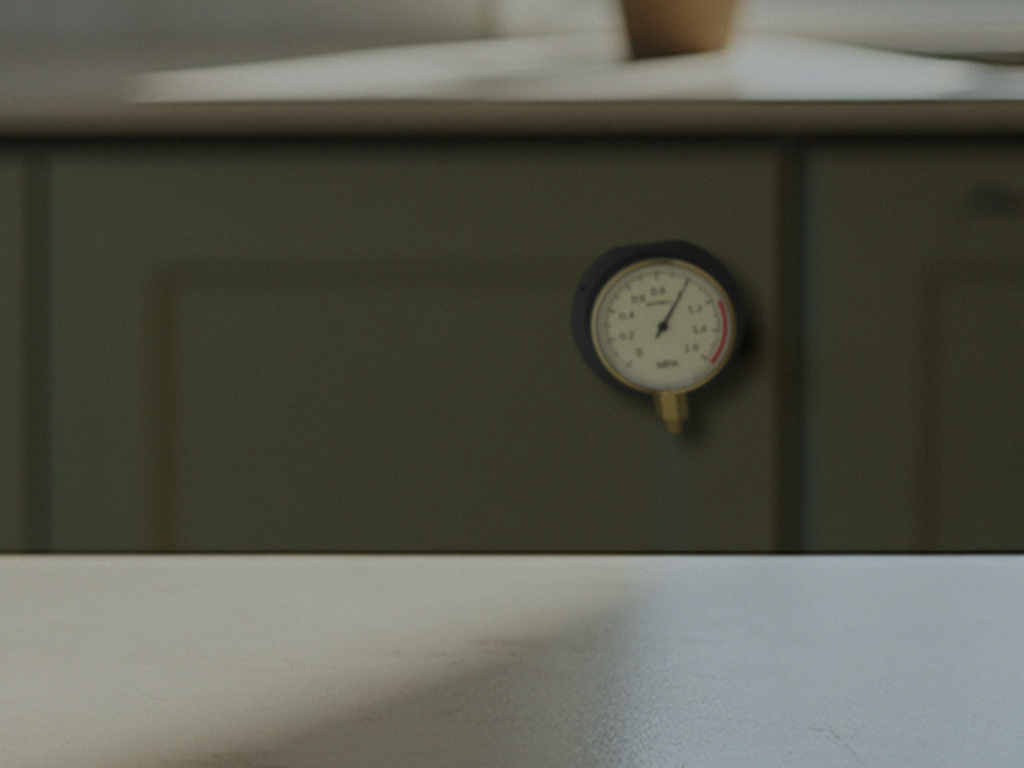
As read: 1,MPa
